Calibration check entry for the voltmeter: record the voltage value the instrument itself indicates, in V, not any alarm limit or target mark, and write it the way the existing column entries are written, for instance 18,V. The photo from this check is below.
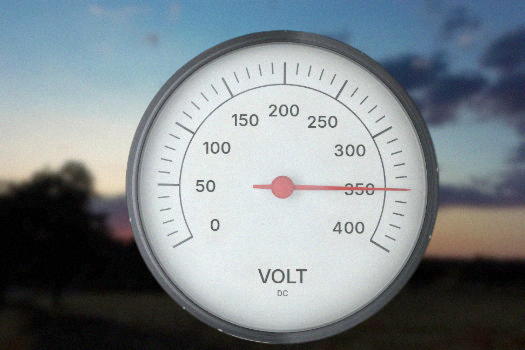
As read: 350,V
